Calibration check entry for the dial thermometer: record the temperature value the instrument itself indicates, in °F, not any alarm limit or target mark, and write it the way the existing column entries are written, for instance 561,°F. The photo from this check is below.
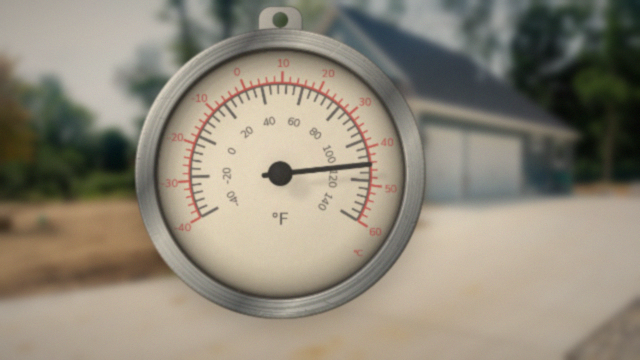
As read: 112,°F
